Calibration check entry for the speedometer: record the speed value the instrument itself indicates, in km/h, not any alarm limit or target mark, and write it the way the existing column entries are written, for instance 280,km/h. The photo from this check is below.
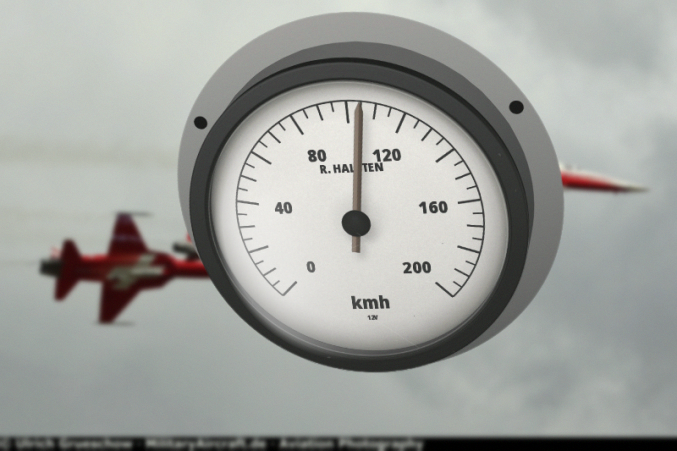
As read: 105,km/h
